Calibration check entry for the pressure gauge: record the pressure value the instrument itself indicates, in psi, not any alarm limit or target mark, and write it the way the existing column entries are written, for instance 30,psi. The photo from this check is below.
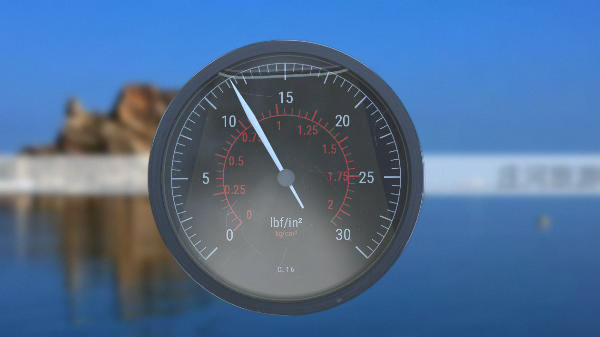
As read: 11.75,psi
